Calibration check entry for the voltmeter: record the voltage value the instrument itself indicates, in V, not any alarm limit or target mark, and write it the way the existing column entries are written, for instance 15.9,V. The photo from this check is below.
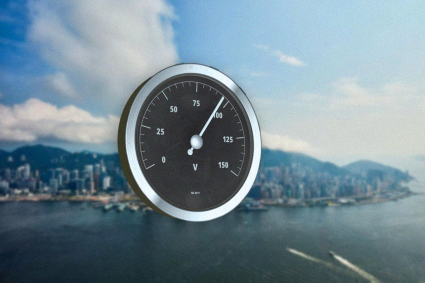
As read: 95,V
